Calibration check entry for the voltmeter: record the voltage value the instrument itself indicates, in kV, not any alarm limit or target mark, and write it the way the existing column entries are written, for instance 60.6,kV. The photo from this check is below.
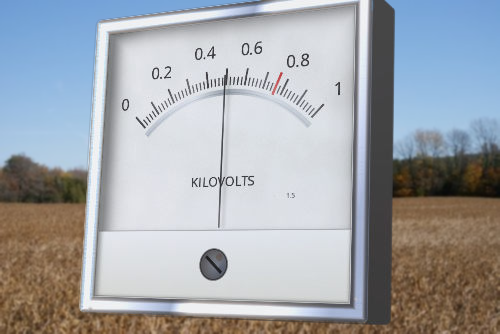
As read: 0.5,kV
